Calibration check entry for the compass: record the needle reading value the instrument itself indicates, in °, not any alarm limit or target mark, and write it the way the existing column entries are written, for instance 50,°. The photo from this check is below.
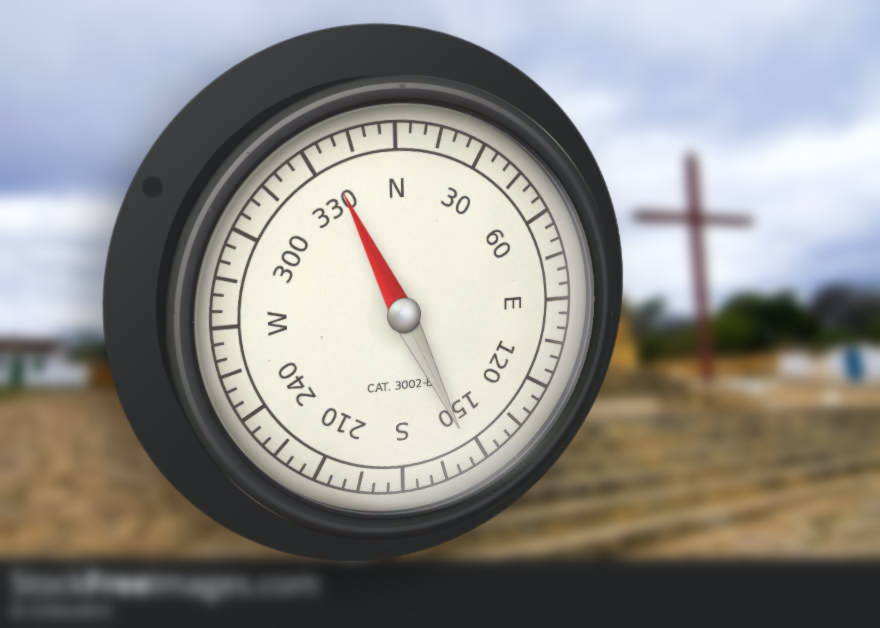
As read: 335,°
